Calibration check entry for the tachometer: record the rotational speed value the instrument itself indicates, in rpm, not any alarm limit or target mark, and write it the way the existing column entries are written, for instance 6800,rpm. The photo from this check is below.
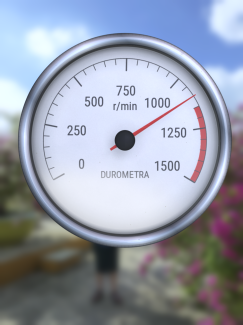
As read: 1100,rpm
